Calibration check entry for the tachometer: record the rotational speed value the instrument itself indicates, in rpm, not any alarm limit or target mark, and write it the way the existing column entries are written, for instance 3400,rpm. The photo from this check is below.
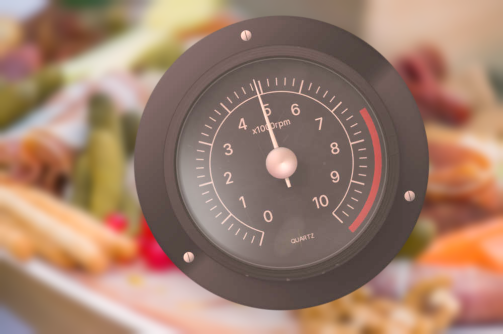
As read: 4900,rpm
